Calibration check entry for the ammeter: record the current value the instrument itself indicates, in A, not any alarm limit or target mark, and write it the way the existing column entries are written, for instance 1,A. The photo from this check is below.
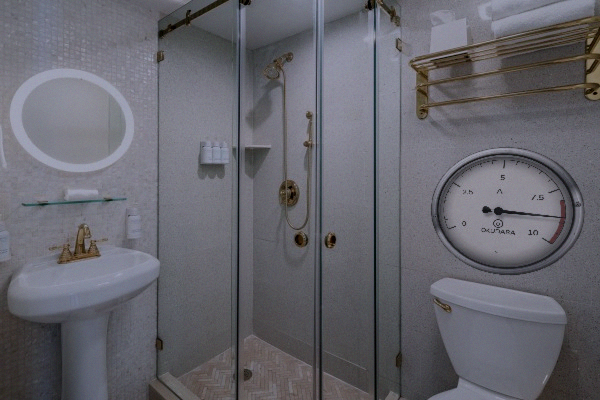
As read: 8.75,A
